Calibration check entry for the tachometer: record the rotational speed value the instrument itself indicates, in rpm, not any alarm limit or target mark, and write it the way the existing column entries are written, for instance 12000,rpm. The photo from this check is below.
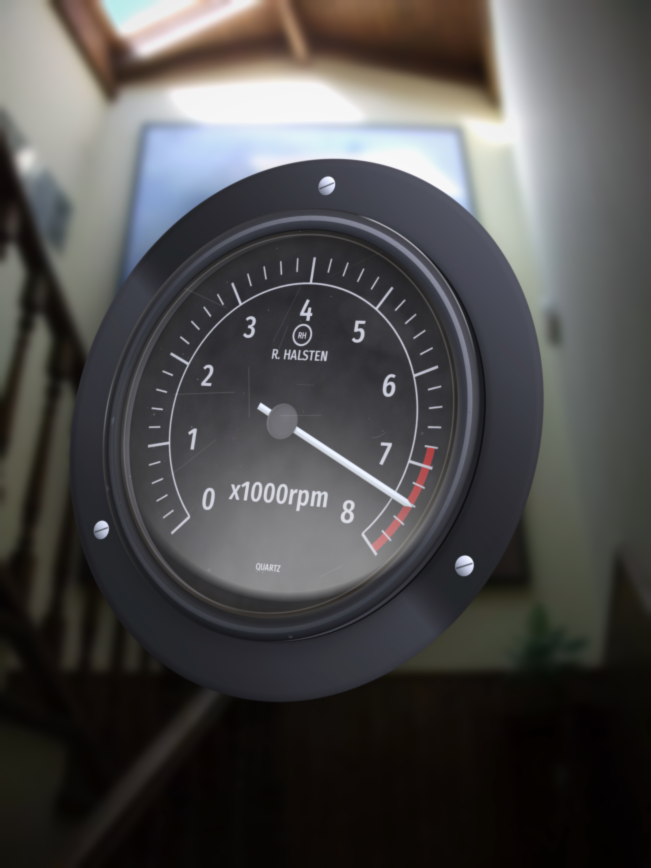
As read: 7400,rpm
